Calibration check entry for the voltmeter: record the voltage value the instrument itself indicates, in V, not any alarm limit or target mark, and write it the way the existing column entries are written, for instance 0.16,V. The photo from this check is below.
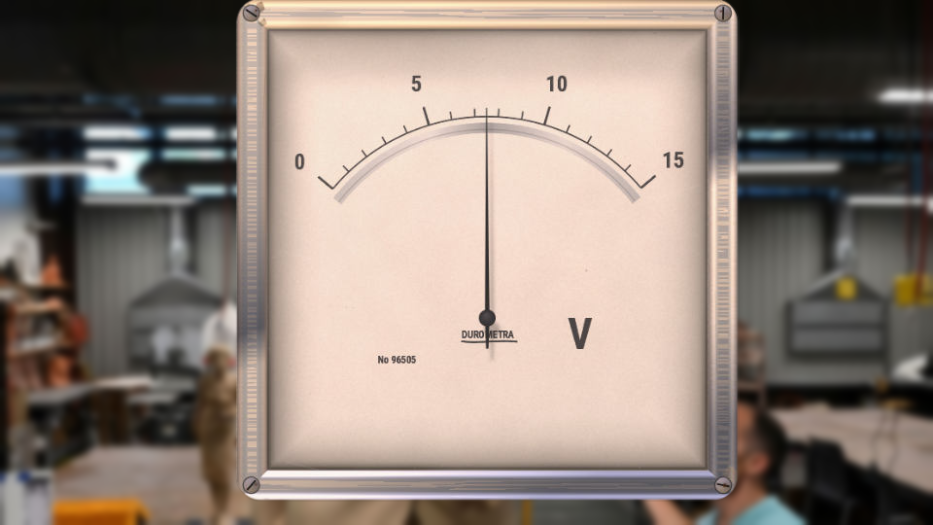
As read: 7.5,V
